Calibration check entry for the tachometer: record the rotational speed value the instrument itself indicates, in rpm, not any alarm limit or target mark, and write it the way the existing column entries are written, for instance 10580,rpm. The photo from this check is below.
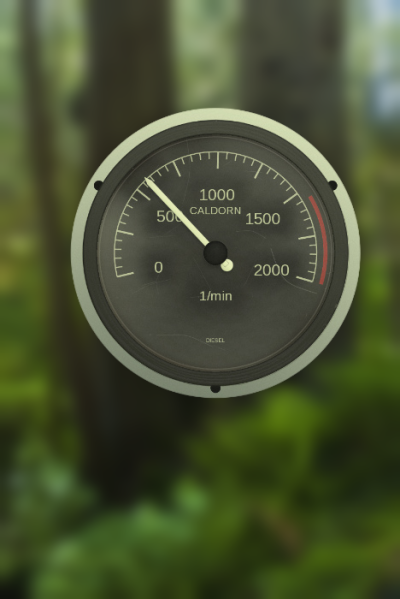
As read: 575,rpm
